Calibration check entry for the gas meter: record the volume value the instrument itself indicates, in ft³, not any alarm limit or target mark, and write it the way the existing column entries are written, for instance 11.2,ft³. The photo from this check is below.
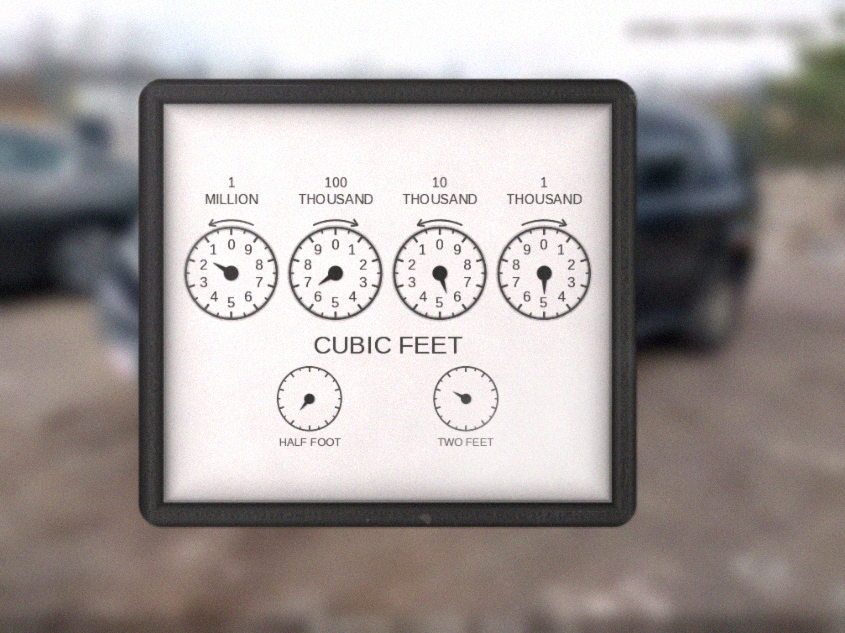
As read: 165500,ft³
